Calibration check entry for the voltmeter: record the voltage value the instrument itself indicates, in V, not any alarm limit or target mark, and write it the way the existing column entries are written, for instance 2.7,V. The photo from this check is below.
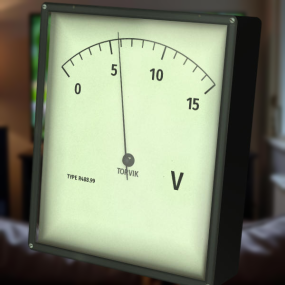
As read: 6,V
